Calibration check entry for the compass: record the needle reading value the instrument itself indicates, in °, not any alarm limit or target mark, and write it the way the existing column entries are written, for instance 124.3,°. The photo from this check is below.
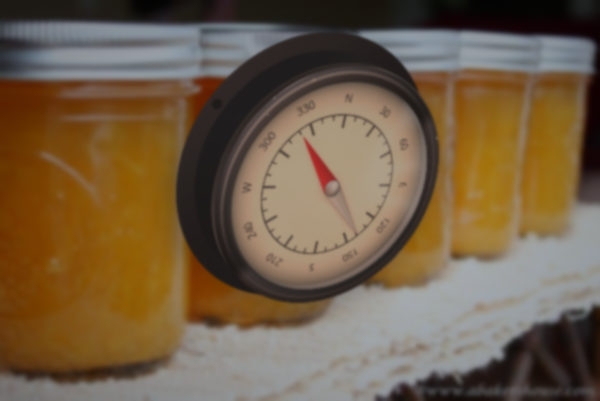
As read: 320,°
